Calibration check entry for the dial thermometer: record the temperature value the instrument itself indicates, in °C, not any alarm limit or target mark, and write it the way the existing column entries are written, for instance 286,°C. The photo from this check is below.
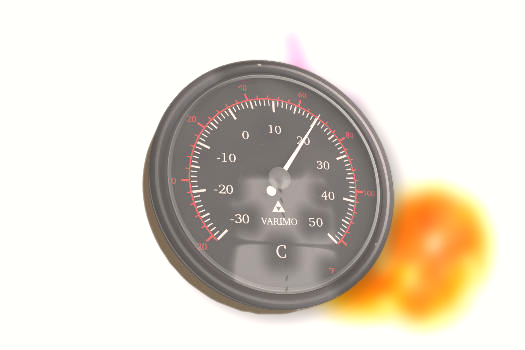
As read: 20,°C
